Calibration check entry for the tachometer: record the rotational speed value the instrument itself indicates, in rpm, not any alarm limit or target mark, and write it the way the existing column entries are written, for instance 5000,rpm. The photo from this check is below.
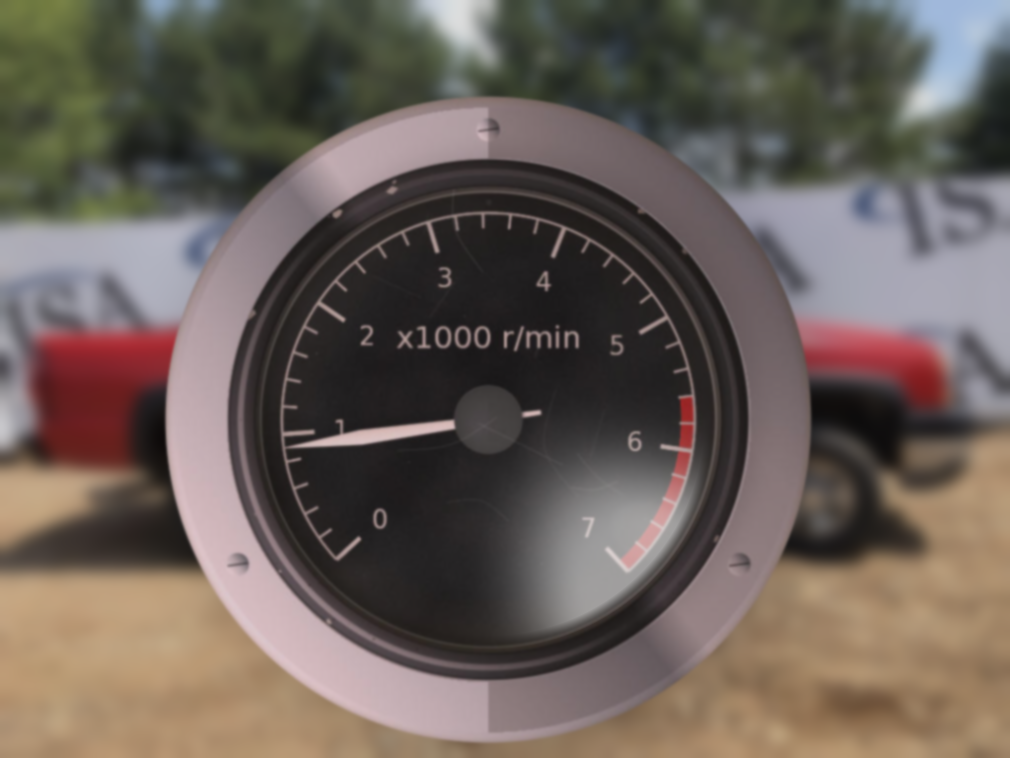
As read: 900,rpm
